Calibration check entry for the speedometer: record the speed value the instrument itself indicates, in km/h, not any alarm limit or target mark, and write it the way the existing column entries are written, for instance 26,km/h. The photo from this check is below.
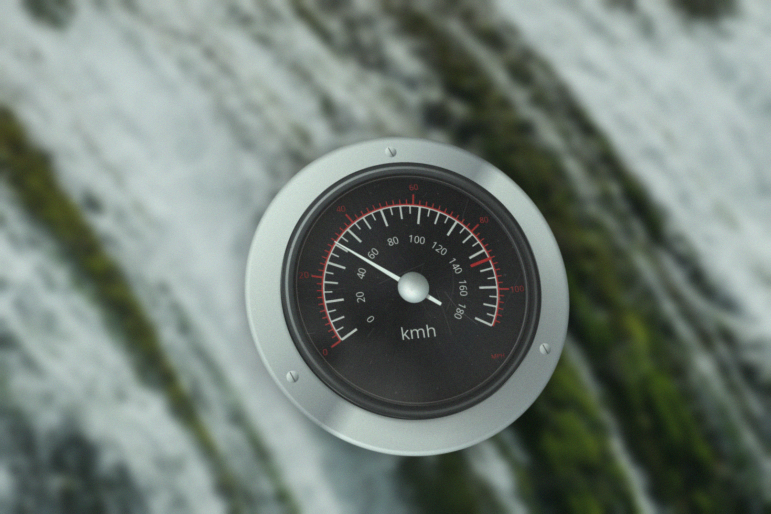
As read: 50,km/h
